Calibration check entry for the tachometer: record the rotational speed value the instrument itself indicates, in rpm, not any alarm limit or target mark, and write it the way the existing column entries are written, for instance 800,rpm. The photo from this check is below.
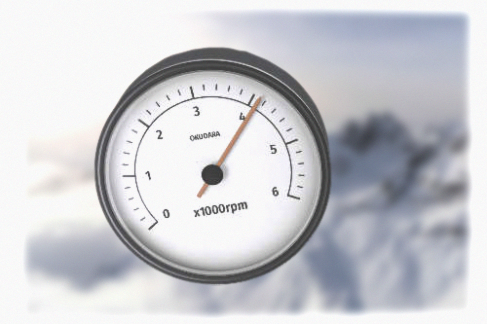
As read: 4100,rpm
